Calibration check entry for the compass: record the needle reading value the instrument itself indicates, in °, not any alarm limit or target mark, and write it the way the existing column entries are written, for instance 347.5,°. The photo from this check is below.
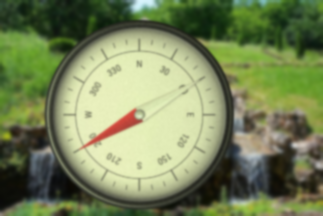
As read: 240,°
